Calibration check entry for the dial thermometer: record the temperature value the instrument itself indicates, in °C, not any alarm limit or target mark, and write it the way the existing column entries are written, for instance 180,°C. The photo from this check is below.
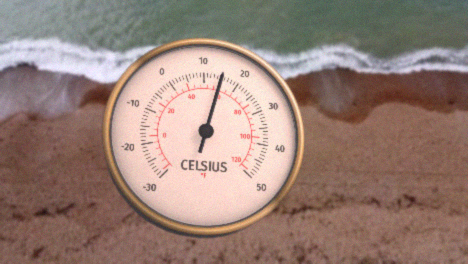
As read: 15,°C
